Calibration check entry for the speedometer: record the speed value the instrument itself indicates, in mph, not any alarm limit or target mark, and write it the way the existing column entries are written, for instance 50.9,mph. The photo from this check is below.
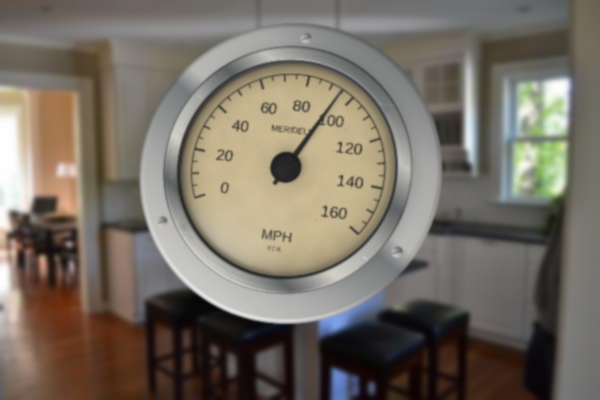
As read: 95,mph
